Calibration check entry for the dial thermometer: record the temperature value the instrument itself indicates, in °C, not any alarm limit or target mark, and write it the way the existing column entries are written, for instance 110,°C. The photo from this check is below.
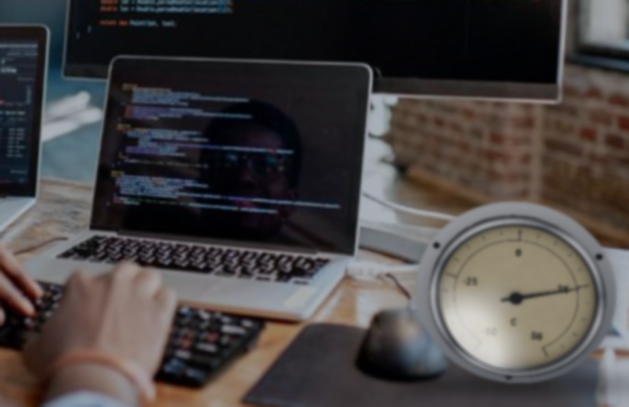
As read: 25,°C
